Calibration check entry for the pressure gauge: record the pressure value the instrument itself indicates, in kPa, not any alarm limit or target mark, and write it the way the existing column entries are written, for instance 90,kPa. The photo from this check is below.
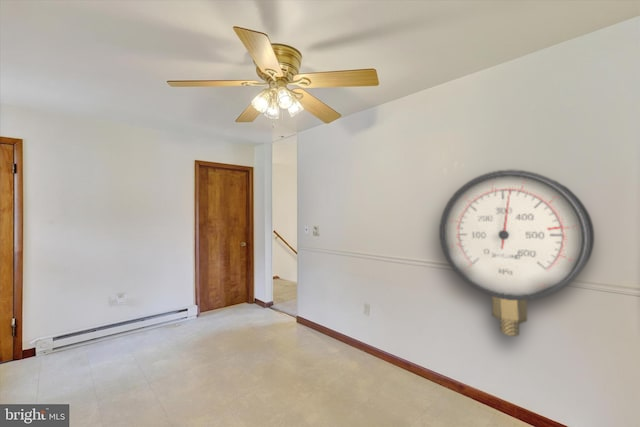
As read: 320,kPa
